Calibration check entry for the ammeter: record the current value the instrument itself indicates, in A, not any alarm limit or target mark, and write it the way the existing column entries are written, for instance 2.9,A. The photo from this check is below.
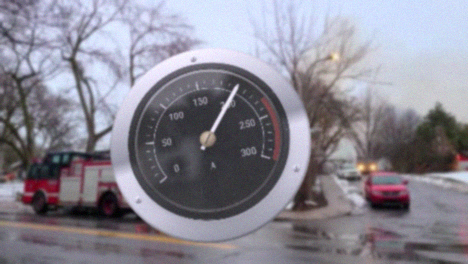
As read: 200,A
